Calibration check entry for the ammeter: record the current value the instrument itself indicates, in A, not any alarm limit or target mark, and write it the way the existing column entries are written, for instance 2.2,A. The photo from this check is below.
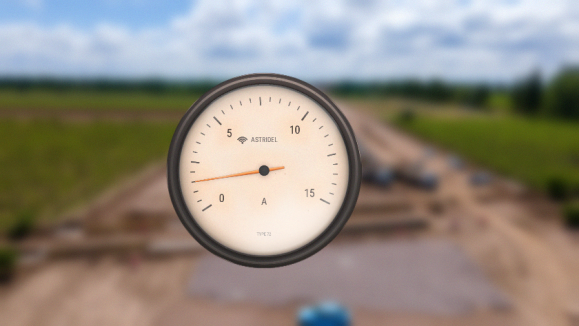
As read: 1.5,A
